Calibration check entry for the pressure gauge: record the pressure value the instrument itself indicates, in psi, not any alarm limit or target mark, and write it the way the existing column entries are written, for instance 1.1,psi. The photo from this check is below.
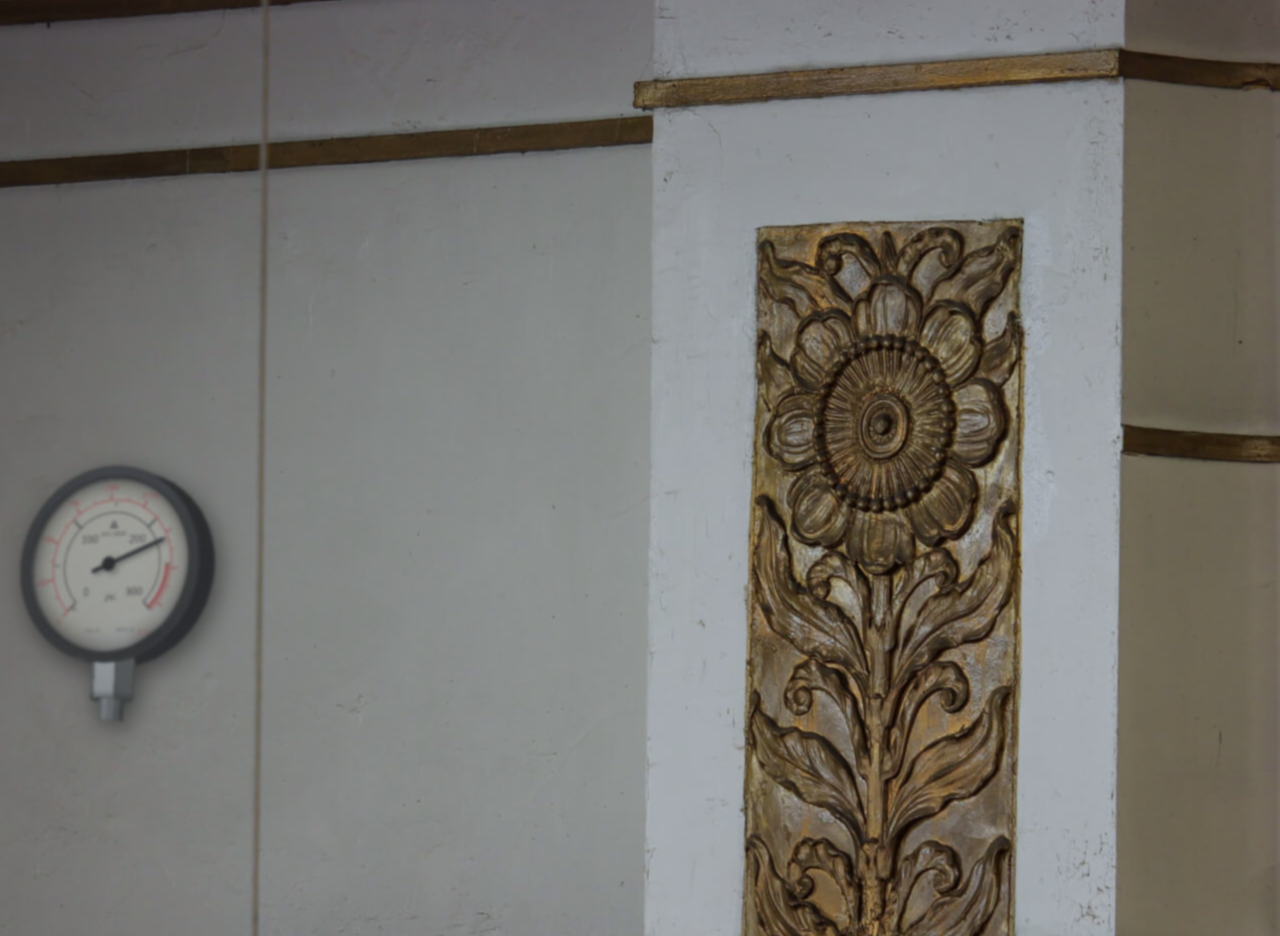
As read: 225,psi
